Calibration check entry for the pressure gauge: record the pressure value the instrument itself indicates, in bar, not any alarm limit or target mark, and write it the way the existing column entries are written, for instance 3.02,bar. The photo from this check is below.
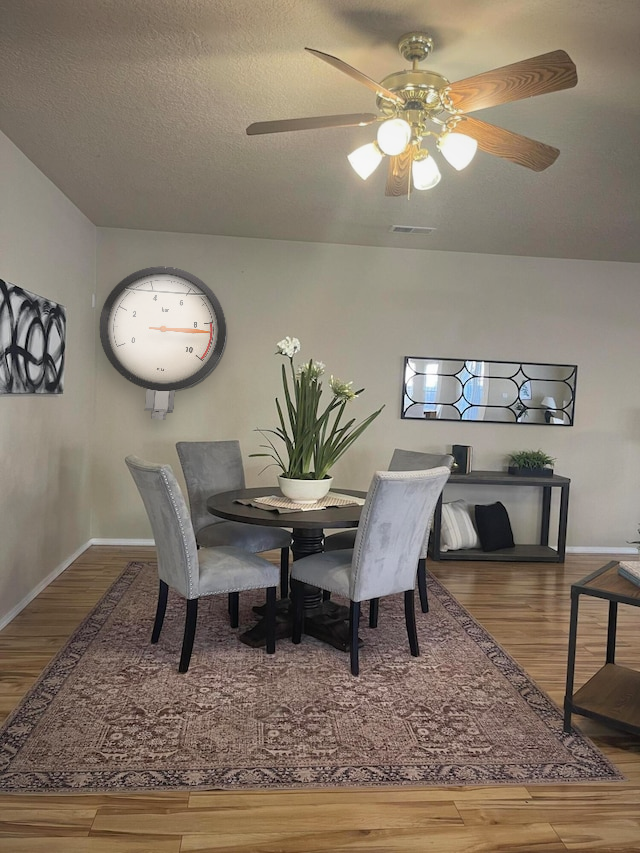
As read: 8.5,bar
